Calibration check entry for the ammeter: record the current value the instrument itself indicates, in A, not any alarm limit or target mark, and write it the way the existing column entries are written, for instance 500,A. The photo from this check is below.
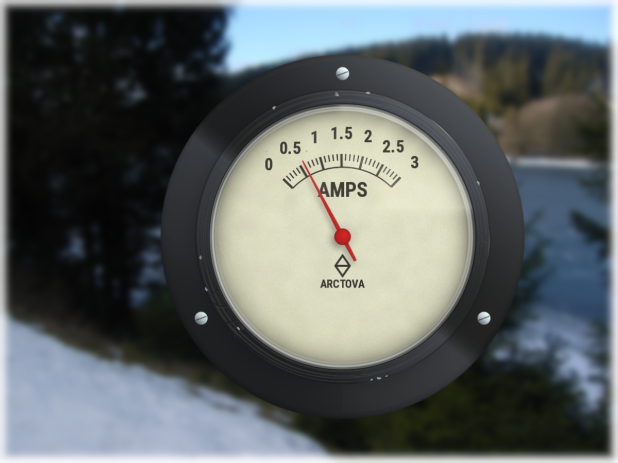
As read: 0.6,A
